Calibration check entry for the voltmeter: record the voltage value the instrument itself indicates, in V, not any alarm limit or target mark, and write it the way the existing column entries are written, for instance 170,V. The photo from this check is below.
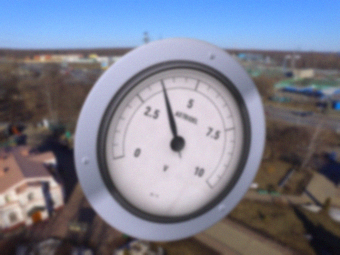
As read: 3.5,V
